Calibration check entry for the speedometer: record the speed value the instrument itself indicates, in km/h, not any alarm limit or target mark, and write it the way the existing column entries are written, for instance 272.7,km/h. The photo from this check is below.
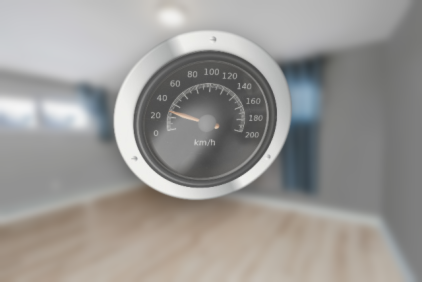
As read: 30,km/h
